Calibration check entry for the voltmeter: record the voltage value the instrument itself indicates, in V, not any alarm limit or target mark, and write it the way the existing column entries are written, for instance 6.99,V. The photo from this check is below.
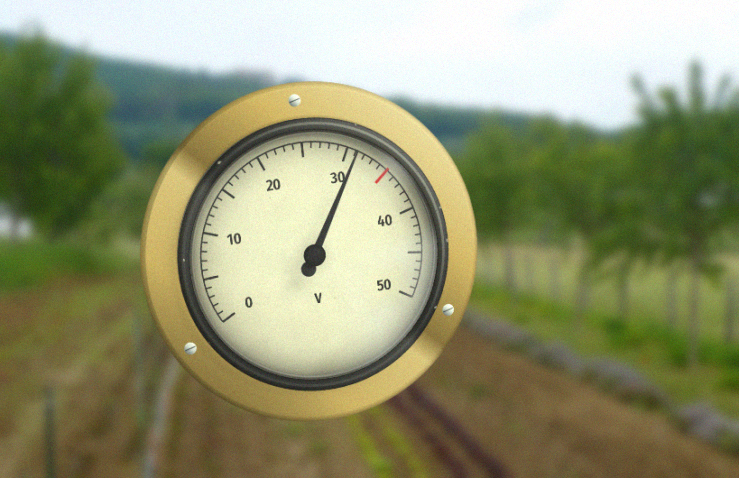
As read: 31,V
